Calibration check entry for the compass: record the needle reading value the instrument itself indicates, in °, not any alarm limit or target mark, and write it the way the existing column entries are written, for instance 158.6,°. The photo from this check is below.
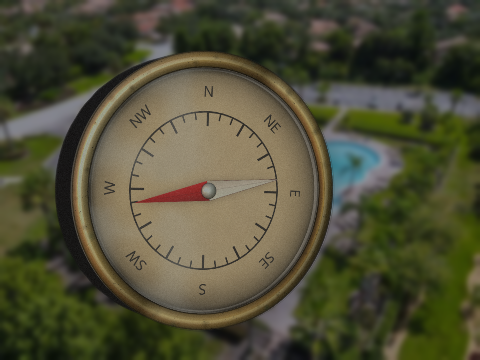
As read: 260,°
